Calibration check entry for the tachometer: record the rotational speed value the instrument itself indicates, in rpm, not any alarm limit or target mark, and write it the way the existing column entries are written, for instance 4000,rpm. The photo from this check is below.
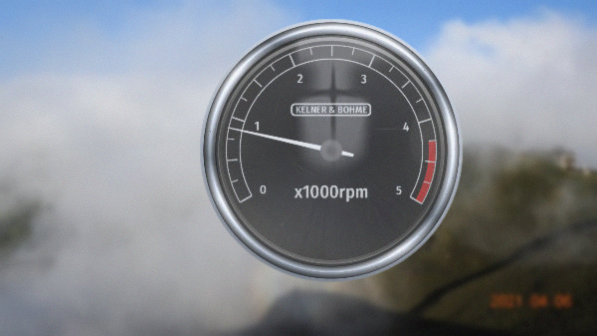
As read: 875,rpm
